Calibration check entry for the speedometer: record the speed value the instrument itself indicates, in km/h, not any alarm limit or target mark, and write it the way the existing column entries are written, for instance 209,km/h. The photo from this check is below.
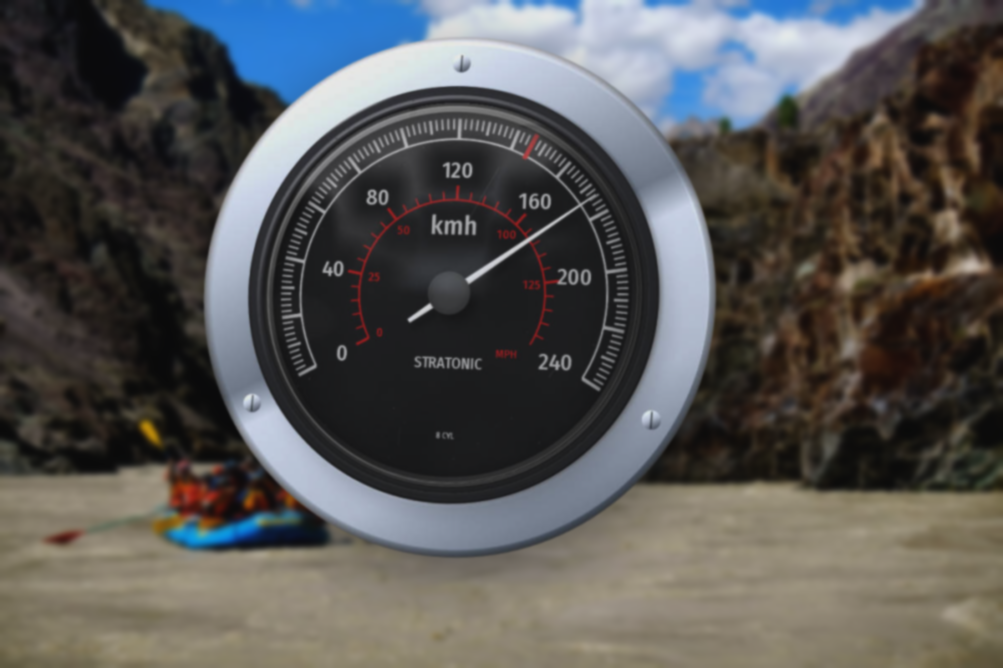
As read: 174,km/h
